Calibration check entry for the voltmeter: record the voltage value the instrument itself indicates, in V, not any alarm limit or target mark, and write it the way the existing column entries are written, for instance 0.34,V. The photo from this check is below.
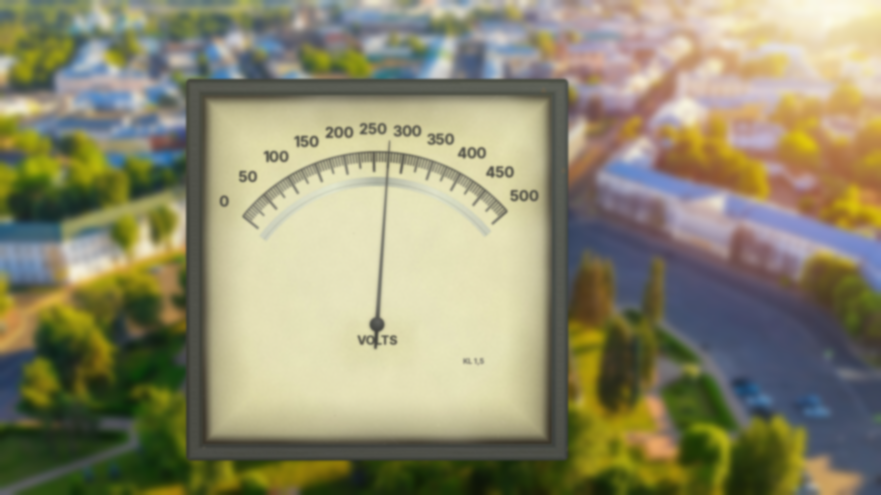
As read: 275,V
